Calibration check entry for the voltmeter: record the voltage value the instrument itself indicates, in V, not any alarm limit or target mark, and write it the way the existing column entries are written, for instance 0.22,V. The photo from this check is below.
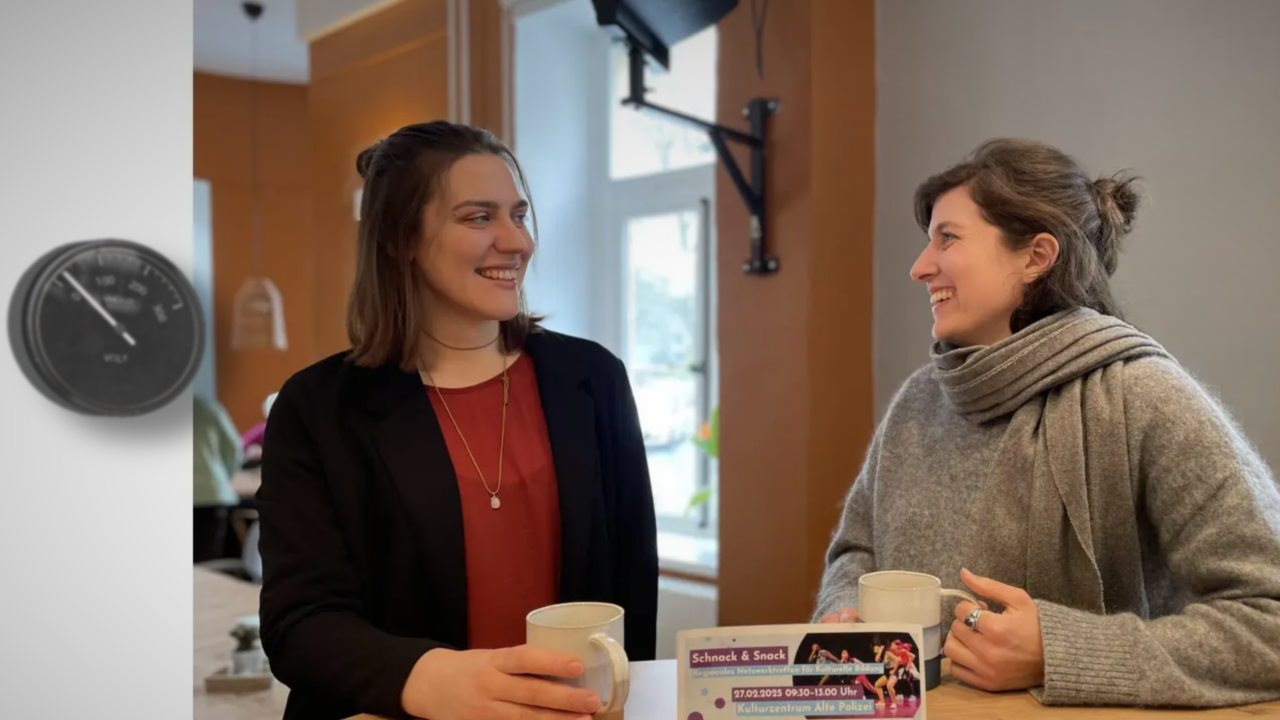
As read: 20,V
